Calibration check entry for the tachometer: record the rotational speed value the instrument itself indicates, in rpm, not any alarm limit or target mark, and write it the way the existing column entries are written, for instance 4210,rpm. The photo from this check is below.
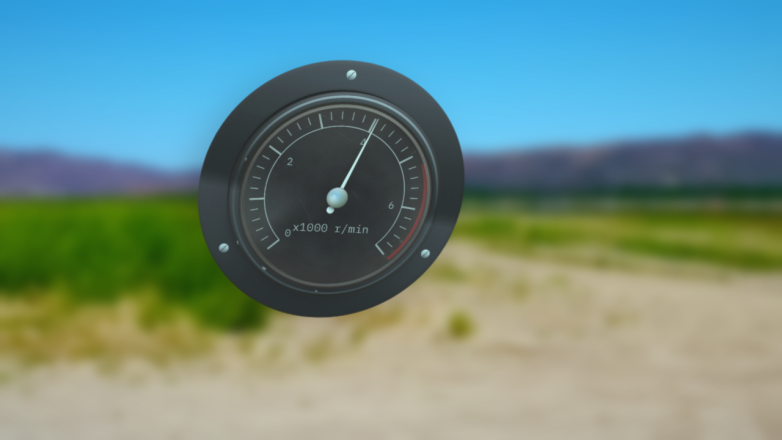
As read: 4000,rpm
